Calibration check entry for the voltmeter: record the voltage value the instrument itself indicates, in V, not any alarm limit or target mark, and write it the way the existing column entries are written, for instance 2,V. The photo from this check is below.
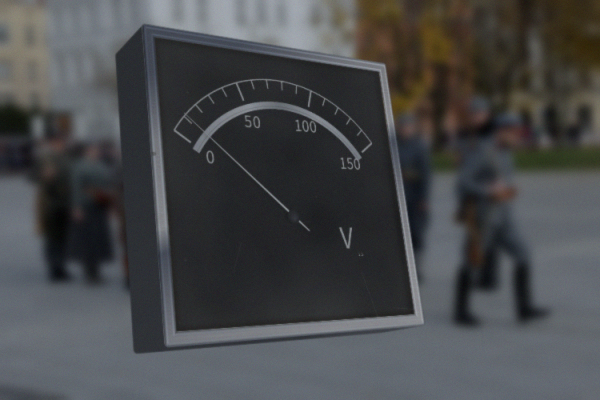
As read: 10,V
